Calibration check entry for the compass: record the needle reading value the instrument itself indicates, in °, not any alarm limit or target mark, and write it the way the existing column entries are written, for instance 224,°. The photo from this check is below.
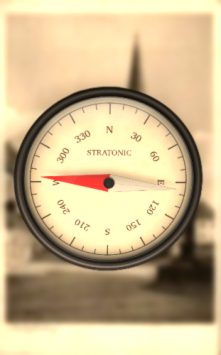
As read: 275,°
